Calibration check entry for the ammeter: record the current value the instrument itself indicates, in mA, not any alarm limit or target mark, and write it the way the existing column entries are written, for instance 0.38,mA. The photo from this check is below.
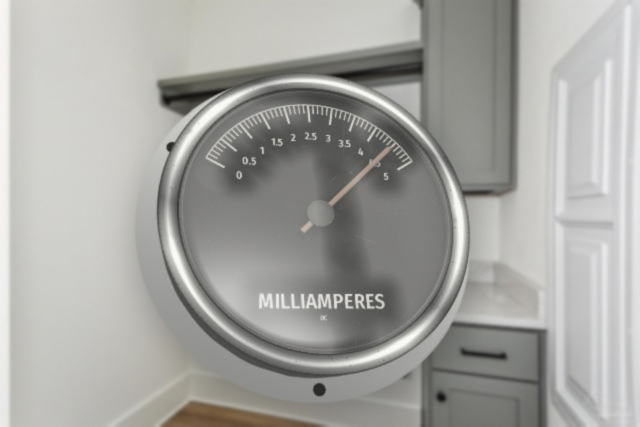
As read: 4.5,mA
